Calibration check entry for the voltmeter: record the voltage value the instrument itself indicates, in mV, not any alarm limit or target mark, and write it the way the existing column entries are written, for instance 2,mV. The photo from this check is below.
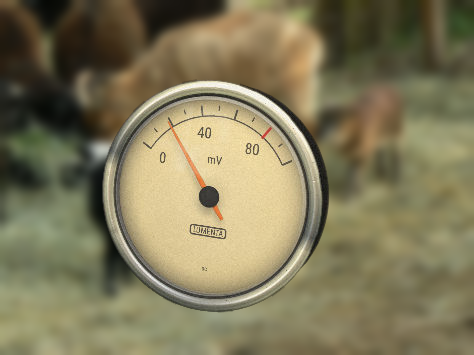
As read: 20,mV
